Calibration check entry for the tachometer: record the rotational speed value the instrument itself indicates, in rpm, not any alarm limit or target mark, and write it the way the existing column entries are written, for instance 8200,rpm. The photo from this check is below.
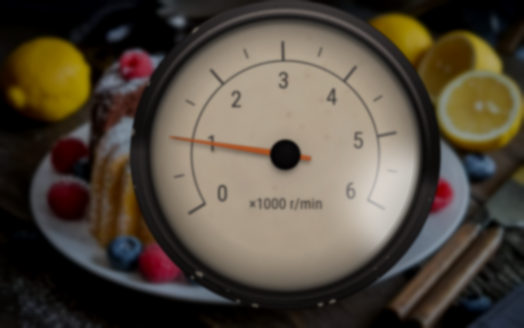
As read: 1000,rpm
